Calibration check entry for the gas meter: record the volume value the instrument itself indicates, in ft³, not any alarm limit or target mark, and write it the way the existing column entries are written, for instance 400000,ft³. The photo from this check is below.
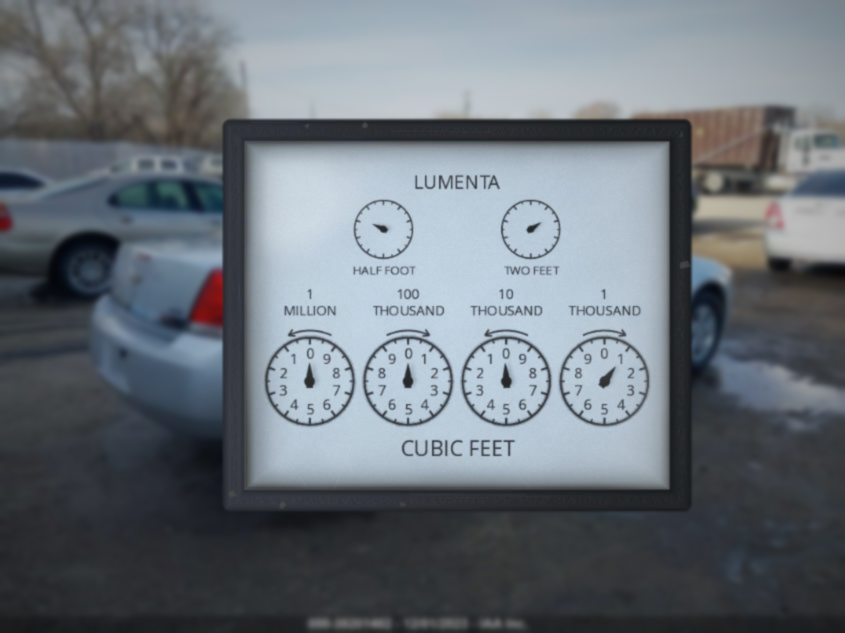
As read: 100,ft³
